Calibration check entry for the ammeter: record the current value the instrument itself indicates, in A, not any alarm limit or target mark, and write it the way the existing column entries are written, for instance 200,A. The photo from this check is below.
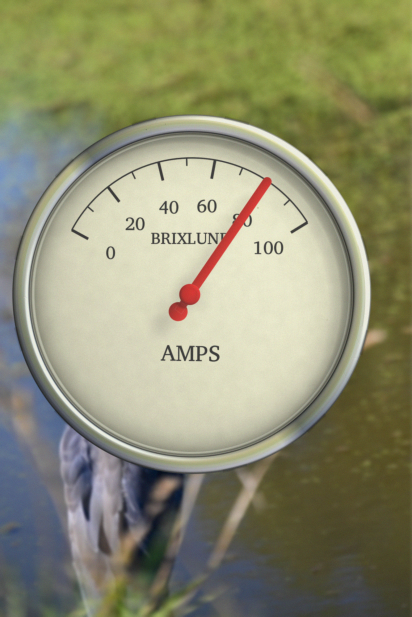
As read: 80,A
